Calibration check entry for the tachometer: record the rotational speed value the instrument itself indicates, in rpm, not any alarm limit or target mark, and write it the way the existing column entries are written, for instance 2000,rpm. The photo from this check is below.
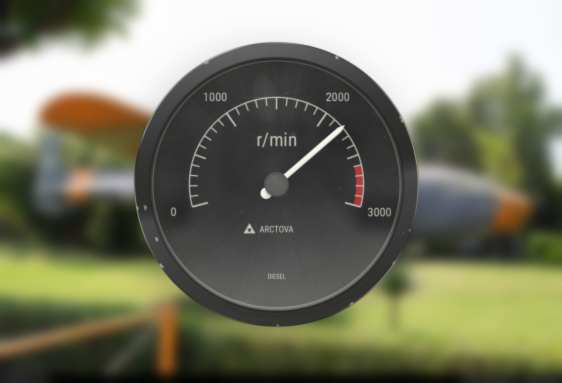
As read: 2200,rpm
